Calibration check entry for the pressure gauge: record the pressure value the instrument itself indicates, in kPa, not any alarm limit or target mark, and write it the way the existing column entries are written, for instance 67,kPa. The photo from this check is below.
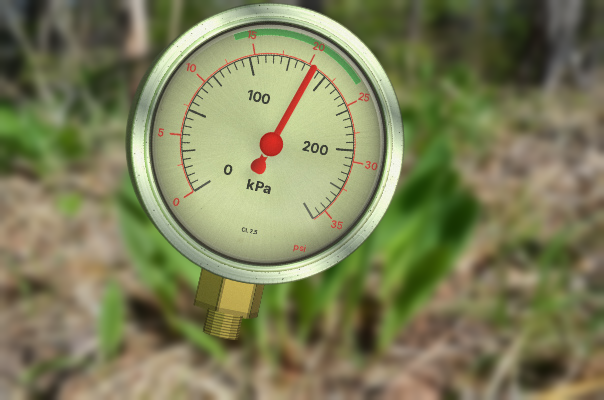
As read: 140,kPa
